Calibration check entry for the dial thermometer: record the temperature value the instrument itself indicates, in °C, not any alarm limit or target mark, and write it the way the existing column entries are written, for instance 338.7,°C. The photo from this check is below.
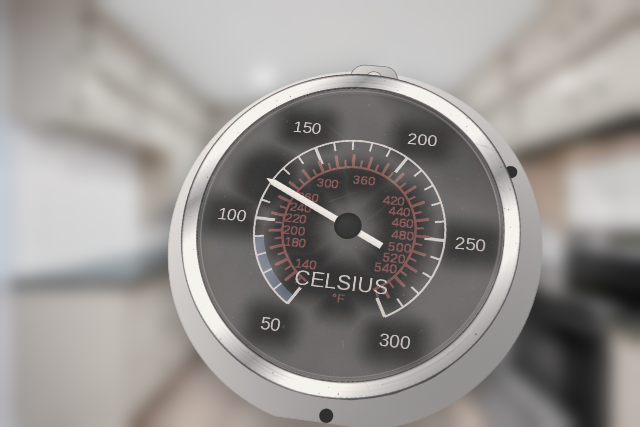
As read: 120,°C
